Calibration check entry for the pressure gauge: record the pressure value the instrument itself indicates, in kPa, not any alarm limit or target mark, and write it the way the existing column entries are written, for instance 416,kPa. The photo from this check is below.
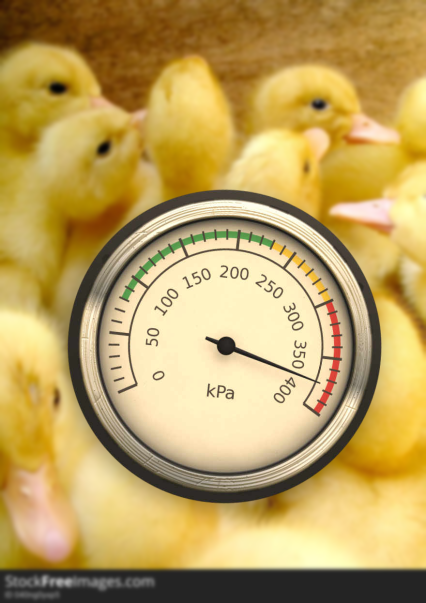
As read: 375,kPa
